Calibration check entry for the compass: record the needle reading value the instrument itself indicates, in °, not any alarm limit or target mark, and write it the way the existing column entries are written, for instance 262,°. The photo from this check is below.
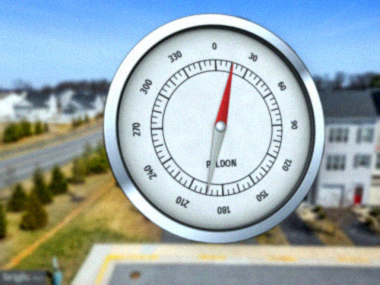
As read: 15,°
